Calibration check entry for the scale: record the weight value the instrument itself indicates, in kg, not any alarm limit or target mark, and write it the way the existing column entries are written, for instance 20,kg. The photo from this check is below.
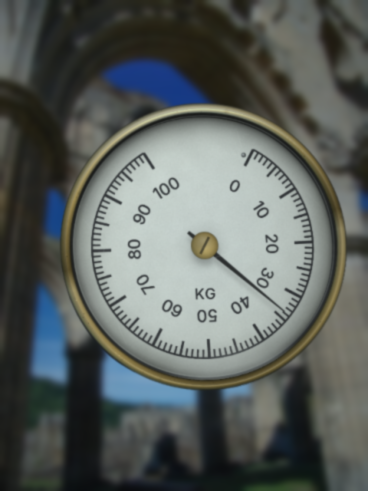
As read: 34,kg
